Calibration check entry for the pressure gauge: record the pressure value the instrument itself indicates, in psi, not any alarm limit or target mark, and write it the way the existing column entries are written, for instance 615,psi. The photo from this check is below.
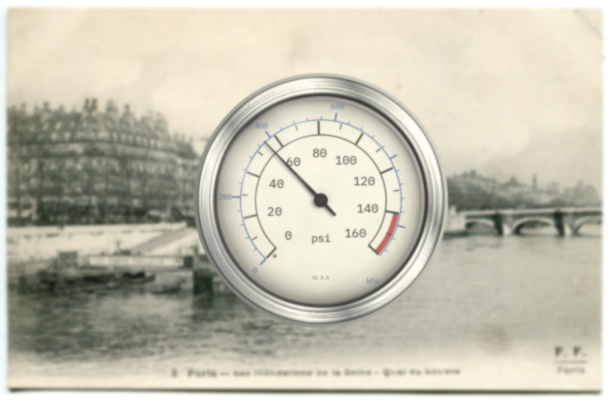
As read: 55,psi
